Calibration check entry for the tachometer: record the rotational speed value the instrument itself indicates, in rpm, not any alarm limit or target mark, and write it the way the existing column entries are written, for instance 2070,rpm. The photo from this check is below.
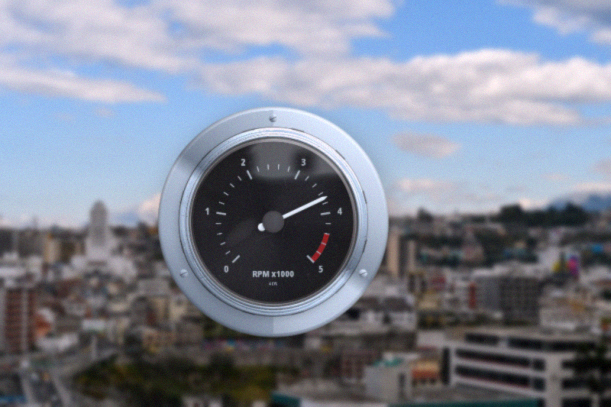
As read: 3700,rpm
